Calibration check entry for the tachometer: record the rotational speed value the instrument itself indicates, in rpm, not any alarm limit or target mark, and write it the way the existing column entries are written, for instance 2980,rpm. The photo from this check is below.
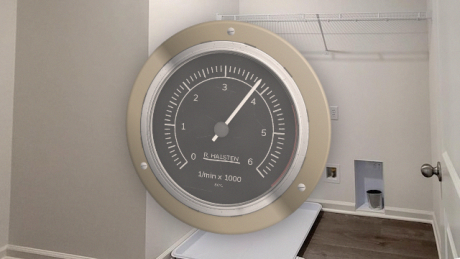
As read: 3800,rpm
